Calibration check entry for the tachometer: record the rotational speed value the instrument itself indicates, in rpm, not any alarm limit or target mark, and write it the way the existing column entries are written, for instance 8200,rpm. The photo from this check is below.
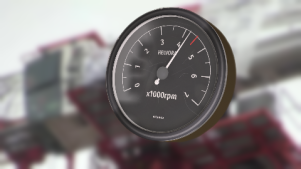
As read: 4250,rpm
